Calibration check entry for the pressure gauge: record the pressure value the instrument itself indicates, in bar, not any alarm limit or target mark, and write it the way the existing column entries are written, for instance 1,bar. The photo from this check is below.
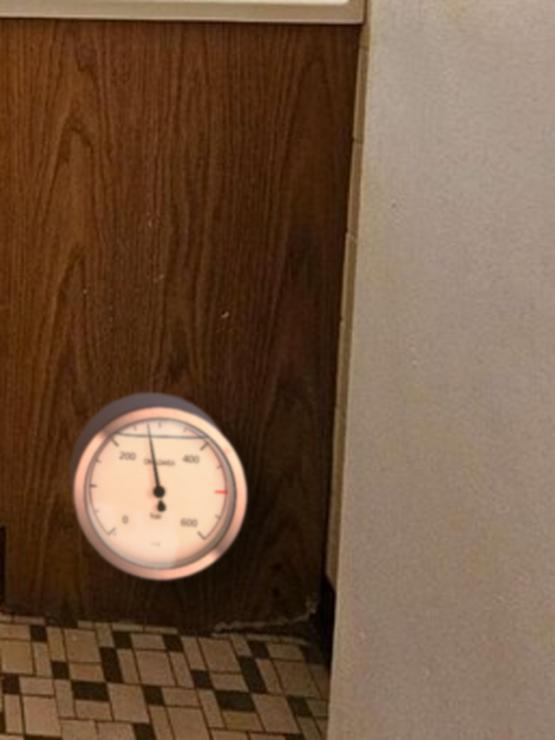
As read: 275,bar
